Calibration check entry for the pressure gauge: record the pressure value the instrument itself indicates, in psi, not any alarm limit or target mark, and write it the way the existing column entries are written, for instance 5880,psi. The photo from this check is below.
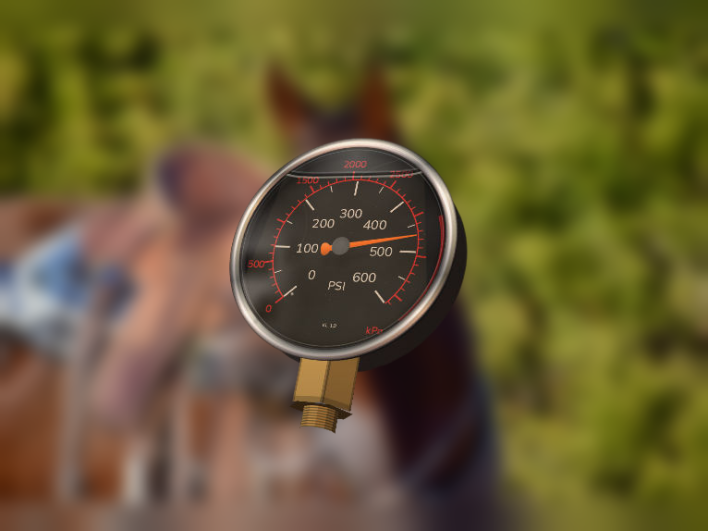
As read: 475,psi
